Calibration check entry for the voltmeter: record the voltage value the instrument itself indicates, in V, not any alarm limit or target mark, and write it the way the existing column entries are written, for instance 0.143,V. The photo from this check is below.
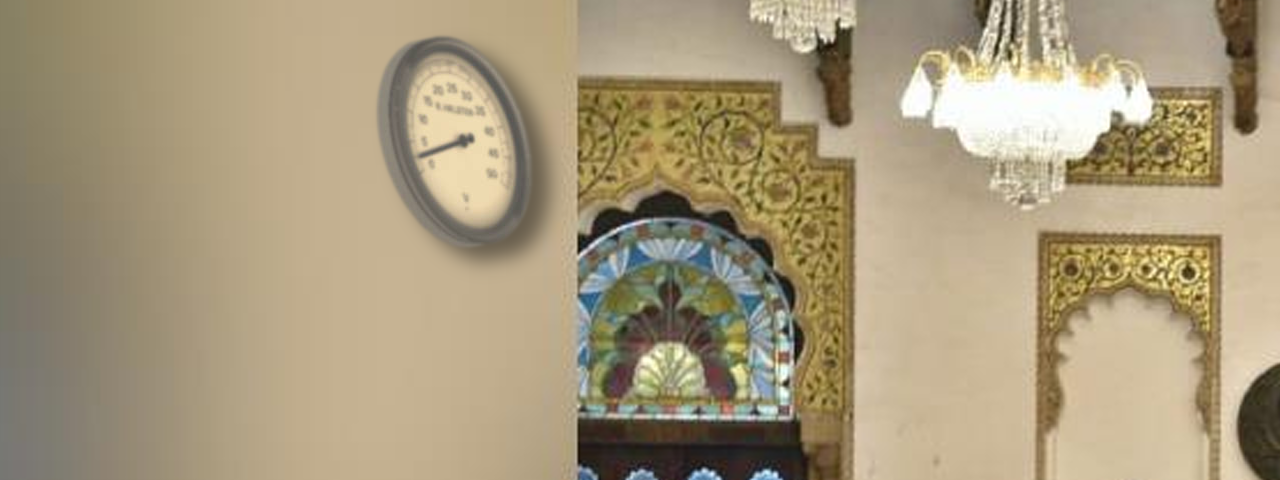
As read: 2.5,V
